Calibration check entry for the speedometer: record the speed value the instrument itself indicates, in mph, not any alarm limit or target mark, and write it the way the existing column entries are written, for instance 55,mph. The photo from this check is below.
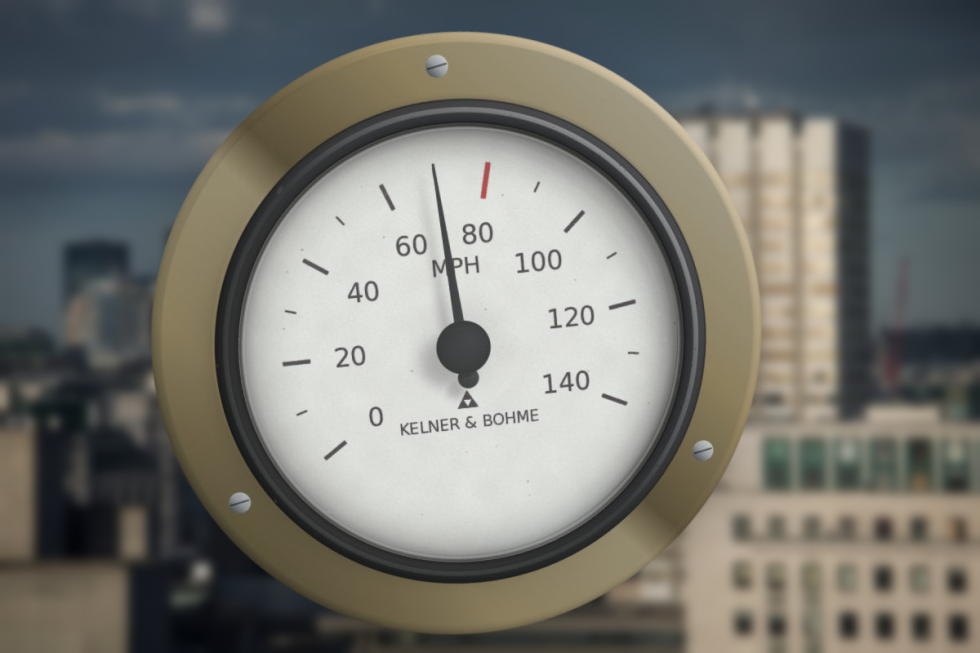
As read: 70,mph
